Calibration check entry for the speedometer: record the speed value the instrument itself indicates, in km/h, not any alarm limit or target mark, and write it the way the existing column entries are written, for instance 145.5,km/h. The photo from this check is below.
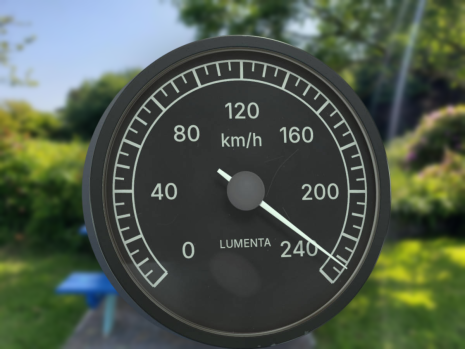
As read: 232.5,km/h
